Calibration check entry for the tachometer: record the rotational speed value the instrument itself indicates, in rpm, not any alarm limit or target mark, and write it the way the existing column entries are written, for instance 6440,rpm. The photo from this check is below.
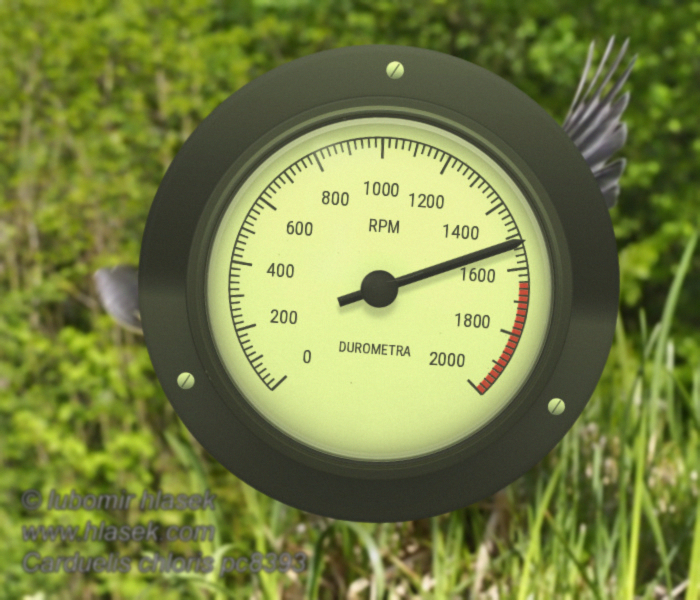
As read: 1520,rpm
